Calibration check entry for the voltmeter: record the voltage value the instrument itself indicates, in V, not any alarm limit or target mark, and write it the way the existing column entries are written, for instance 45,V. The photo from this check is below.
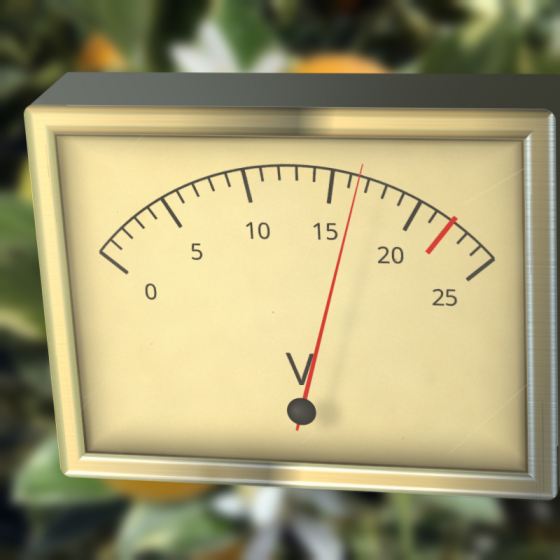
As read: 16.5,V
